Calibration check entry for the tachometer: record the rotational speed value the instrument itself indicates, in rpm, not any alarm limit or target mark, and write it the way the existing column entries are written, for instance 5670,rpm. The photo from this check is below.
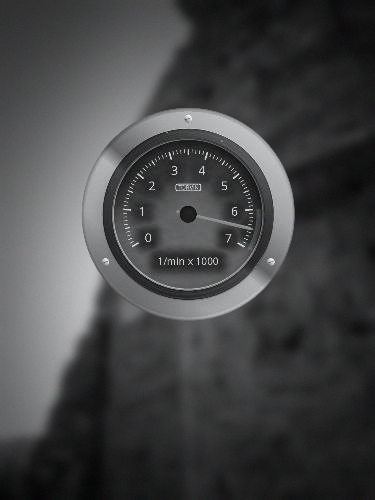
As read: 6500,rpm
